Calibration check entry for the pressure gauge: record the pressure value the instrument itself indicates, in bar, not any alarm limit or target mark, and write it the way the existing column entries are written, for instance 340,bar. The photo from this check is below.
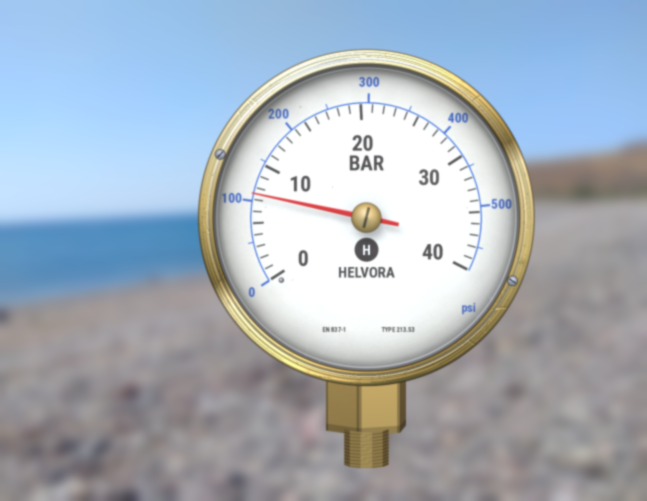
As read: 7.5,bar
